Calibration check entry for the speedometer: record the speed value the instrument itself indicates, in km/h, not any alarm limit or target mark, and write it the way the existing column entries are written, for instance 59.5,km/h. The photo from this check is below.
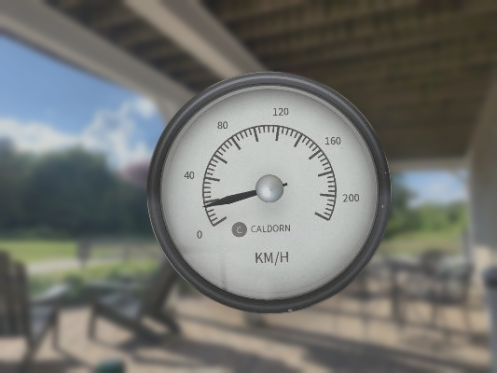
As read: 16,km/h
